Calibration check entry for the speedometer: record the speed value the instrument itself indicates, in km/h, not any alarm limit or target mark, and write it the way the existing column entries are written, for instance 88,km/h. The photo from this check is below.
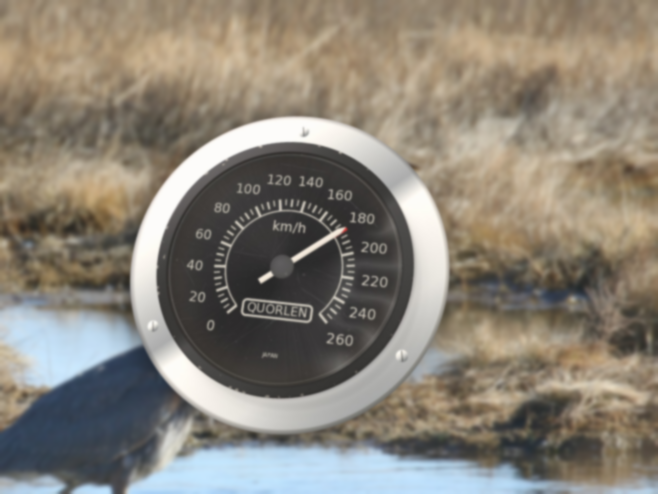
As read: 180,km/h
